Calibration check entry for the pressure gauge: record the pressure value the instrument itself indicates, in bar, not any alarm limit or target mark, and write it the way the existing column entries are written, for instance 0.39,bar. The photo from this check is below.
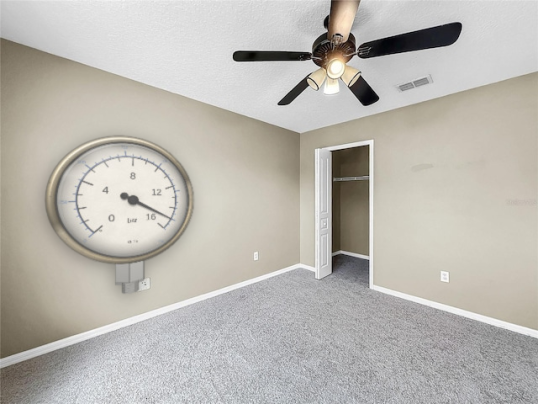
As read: 15,bar
